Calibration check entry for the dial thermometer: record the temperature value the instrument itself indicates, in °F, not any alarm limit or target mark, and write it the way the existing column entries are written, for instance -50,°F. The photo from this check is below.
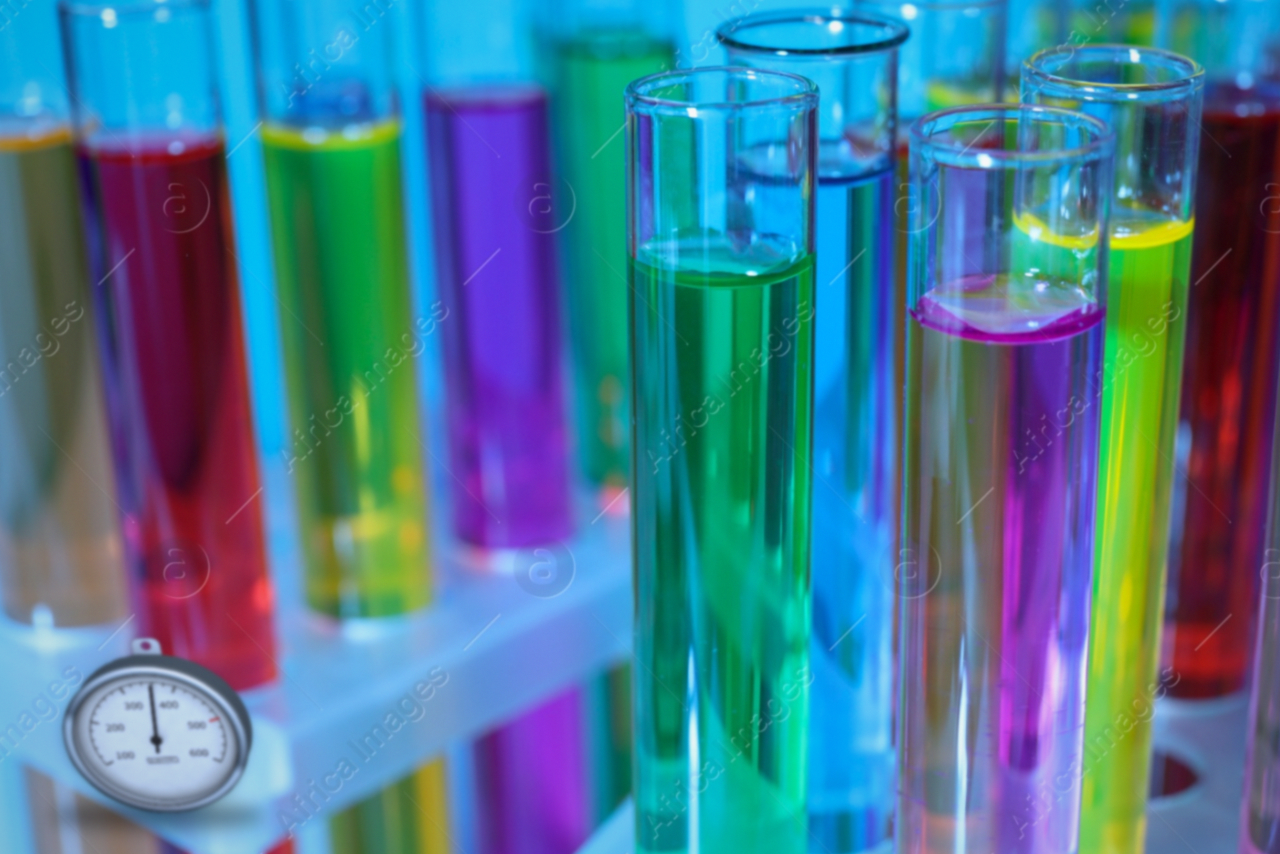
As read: 360,°F
